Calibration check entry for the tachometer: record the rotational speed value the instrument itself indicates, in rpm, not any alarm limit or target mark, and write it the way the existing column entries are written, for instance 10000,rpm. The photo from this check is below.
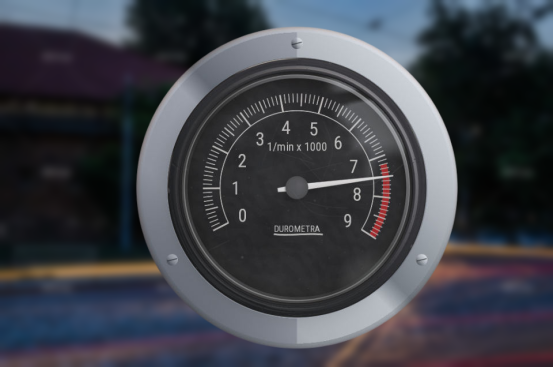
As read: 7500,rpm
